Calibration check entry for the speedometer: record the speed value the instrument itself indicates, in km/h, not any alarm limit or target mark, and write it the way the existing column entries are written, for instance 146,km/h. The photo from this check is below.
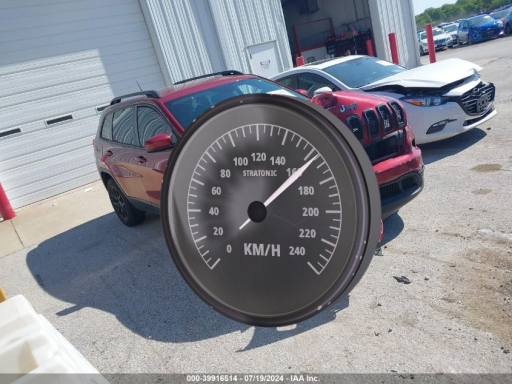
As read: 165,km/h
